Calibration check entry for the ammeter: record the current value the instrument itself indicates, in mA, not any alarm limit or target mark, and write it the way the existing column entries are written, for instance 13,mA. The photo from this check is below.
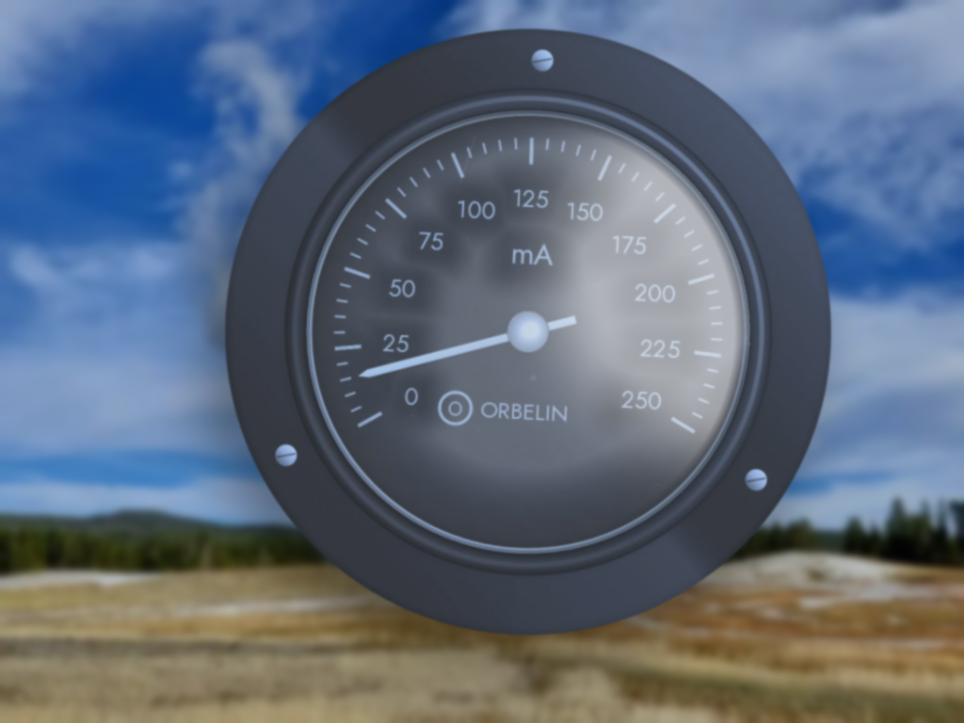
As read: 15,mA
